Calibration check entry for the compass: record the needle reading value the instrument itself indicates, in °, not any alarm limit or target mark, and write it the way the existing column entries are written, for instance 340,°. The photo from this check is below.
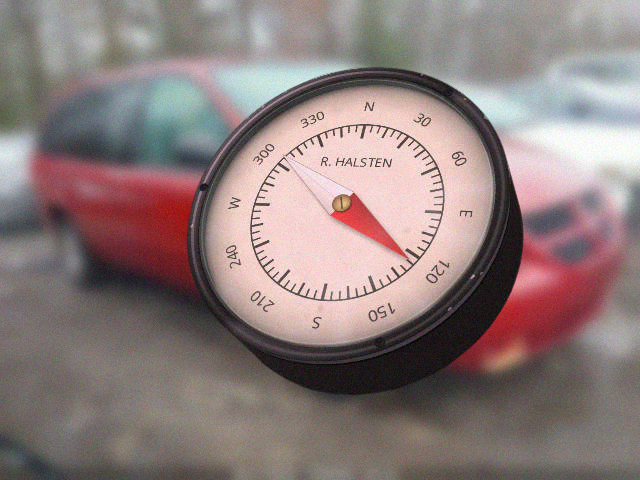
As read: 125,°
